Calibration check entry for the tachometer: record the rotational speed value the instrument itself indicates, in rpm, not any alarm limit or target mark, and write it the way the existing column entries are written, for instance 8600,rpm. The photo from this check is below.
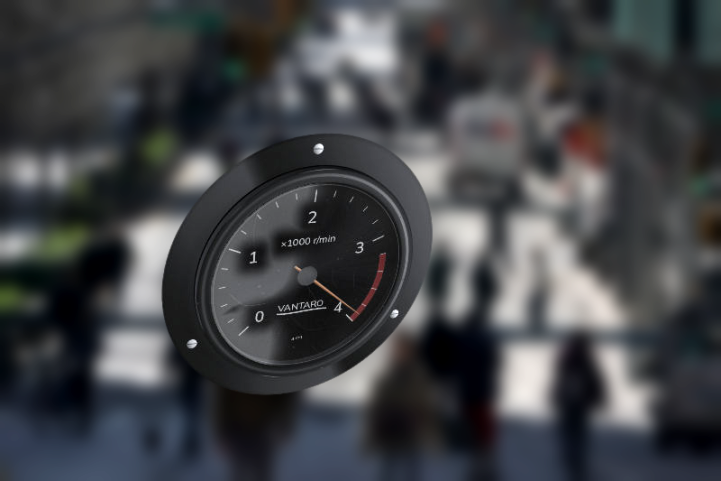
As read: 3900,rpm
